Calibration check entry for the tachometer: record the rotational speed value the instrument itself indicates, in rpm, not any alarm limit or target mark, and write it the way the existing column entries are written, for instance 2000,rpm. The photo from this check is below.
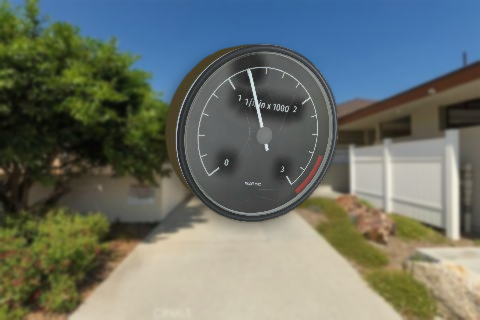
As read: 1200,rpm
